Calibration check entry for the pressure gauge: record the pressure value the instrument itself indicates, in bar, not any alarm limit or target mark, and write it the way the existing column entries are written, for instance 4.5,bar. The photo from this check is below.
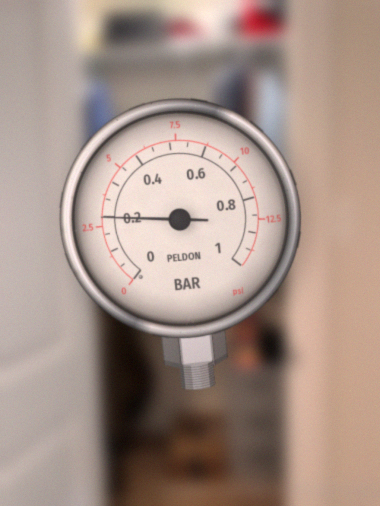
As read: 0.2,bar
